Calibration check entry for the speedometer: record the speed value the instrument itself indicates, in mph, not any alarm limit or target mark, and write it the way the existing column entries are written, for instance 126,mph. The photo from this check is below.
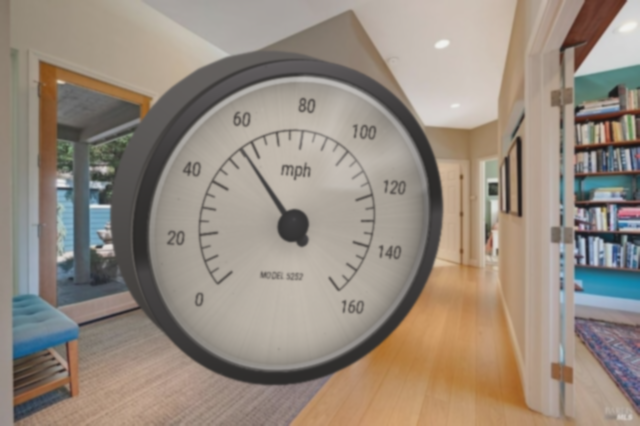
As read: 55,mph
